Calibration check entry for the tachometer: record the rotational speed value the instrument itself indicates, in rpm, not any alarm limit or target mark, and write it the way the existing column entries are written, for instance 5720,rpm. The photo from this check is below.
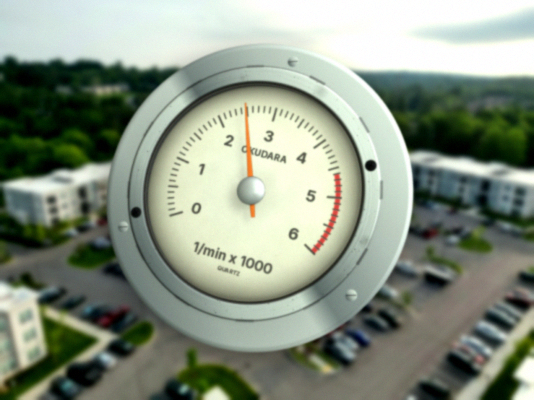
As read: 2500,rpm
